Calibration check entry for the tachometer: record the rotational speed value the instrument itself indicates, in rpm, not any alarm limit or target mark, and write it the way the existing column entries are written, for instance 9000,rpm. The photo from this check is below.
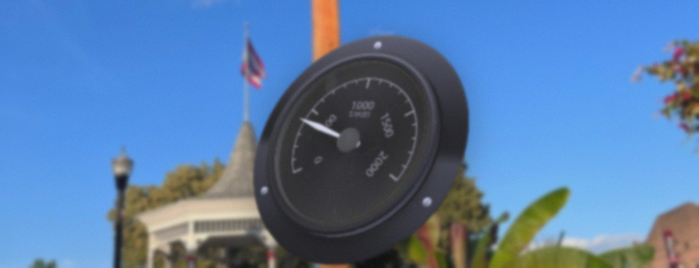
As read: 400,rpm
